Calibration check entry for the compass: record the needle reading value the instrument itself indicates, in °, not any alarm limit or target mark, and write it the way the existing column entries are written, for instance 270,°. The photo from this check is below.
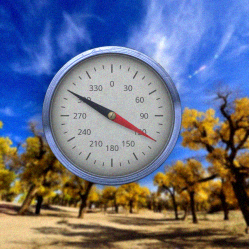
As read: 120,°
